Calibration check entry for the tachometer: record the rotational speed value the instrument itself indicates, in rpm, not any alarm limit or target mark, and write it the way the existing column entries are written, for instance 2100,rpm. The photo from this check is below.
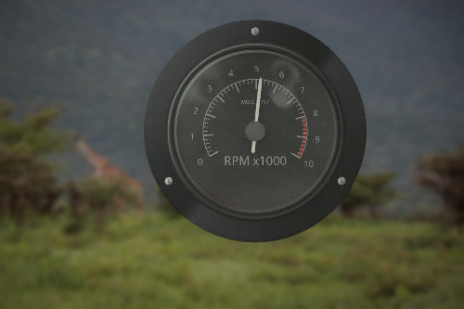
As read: 5200,rpm
